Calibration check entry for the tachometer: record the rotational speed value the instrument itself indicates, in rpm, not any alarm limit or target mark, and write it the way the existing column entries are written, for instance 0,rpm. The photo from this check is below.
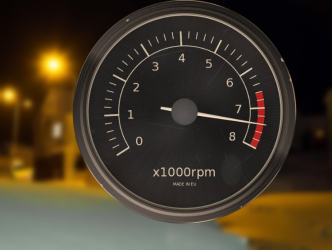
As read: 7400,rpm
